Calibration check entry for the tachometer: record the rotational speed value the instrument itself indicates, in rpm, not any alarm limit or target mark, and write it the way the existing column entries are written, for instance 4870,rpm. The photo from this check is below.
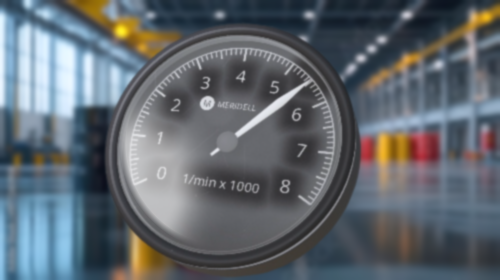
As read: 5500,rpm
